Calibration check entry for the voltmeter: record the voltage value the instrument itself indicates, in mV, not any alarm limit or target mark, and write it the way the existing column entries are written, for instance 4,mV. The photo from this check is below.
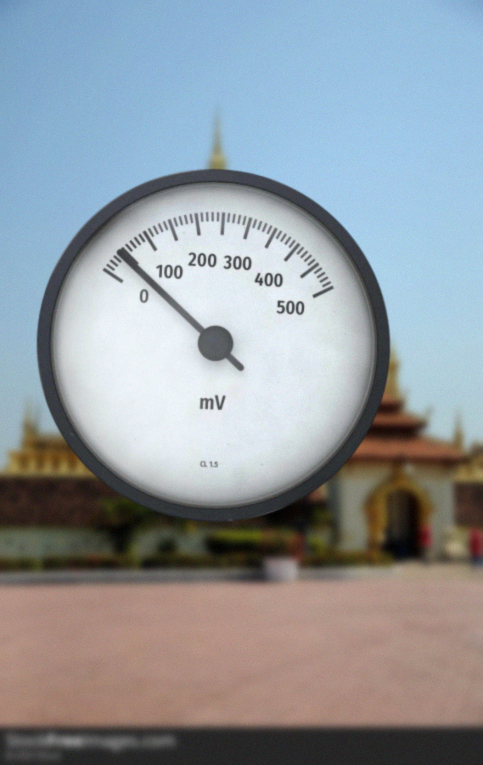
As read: 40,mV
